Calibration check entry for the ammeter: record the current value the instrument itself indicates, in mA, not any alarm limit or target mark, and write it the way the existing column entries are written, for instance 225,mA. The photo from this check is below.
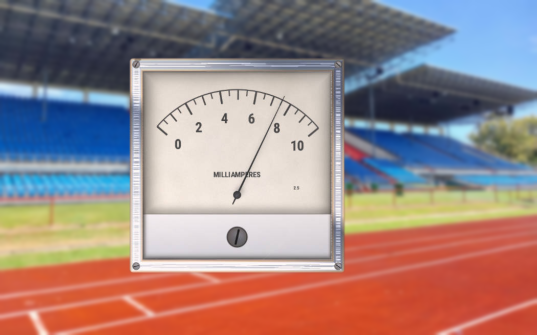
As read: 7.5,mA
